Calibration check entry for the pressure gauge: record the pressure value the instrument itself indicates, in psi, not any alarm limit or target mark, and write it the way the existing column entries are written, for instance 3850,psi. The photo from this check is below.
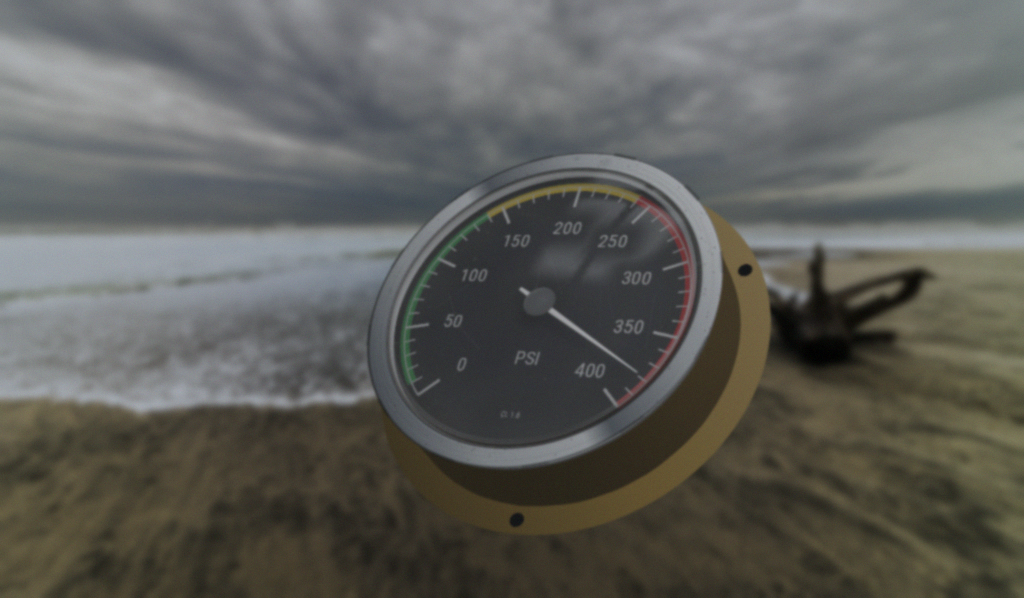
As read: 380,psi
